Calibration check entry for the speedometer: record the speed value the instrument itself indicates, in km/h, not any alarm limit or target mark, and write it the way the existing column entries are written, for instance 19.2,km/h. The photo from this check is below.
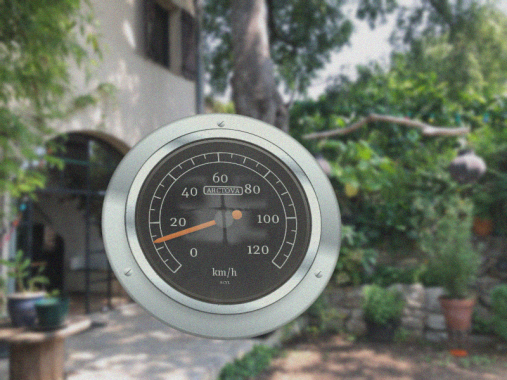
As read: 12.5,km/h
